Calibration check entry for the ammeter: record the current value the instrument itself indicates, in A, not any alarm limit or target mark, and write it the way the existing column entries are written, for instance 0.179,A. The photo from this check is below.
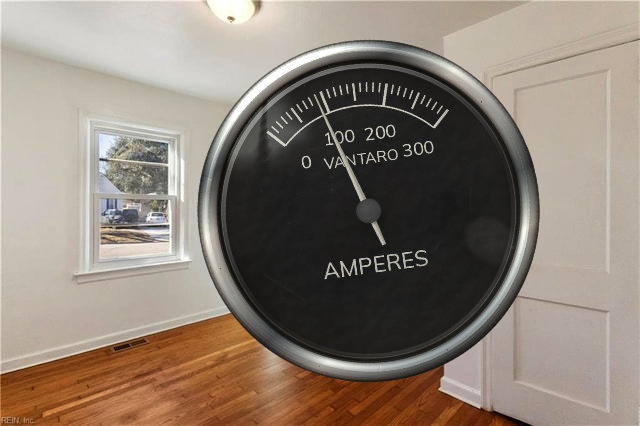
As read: 90,A
